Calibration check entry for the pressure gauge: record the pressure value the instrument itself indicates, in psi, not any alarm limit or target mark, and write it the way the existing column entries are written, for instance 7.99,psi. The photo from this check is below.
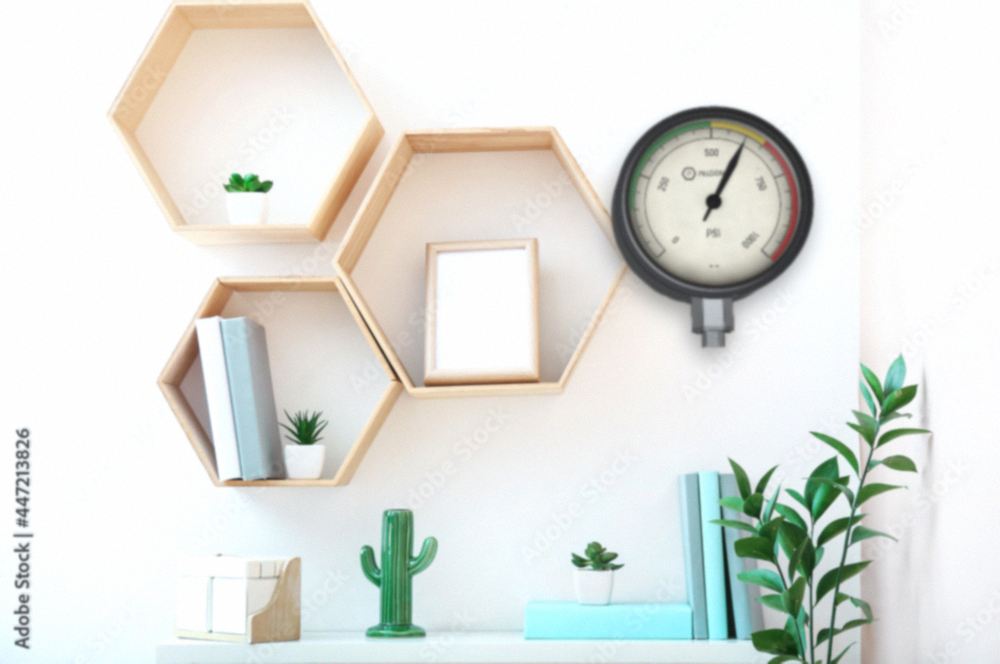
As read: 600,psi
